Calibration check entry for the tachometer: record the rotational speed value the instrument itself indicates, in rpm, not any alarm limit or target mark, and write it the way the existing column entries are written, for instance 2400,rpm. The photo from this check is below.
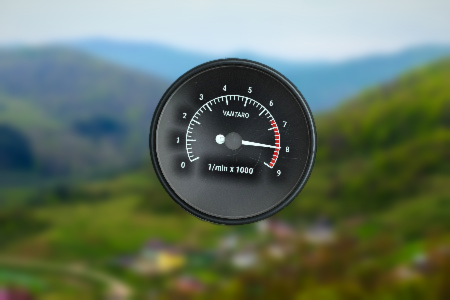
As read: 8000,rpm
